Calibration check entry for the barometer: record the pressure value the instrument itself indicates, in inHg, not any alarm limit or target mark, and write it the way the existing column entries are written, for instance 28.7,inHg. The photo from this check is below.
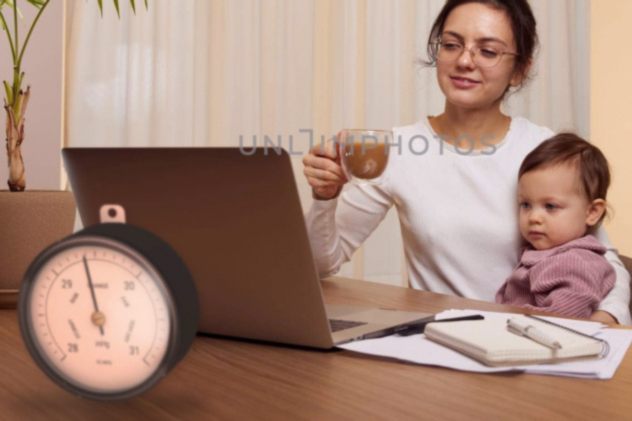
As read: 29.4,inHg
